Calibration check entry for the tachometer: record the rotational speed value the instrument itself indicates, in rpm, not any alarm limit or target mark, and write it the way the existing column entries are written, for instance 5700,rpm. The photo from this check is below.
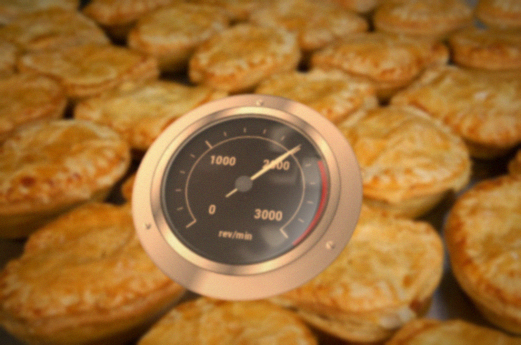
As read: 2000,rpm
